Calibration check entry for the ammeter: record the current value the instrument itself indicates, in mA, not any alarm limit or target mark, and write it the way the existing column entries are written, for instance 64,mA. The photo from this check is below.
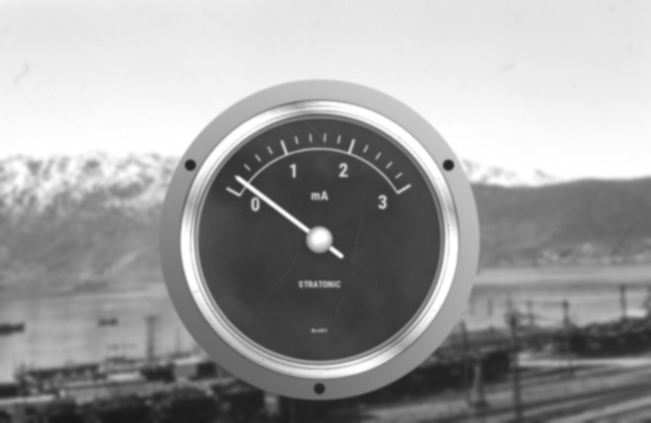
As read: 0.2,mA
